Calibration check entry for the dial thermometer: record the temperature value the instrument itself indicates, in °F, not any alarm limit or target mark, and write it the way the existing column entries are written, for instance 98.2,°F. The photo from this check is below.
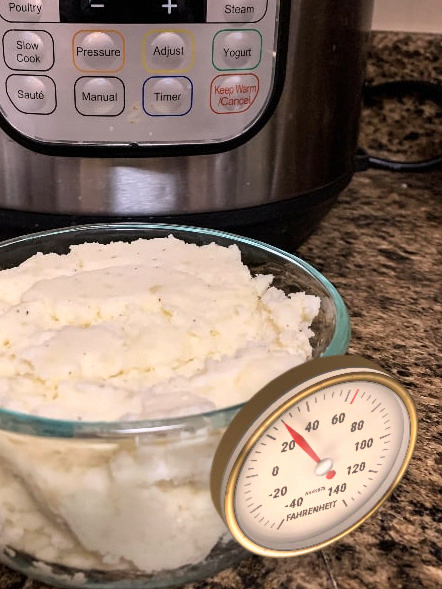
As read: 28,°F
